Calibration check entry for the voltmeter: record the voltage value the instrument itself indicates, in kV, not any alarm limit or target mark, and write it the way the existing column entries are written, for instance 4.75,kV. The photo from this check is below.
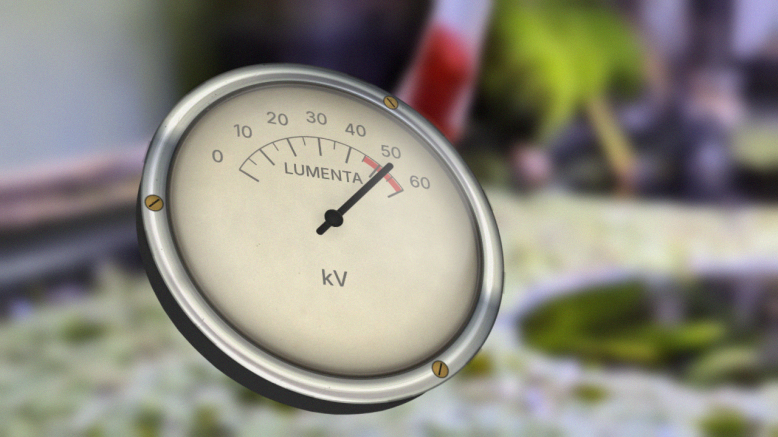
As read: 52.5,kV
